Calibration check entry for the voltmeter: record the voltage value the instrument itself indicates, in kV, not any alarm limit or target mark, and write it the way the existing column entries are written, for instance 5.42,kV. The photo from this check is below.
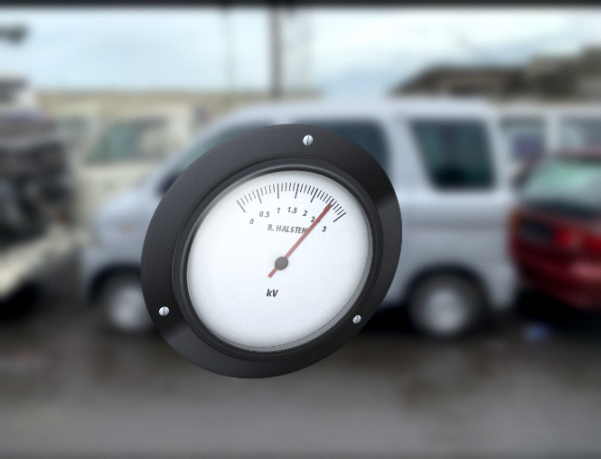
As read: 2.5,kV
